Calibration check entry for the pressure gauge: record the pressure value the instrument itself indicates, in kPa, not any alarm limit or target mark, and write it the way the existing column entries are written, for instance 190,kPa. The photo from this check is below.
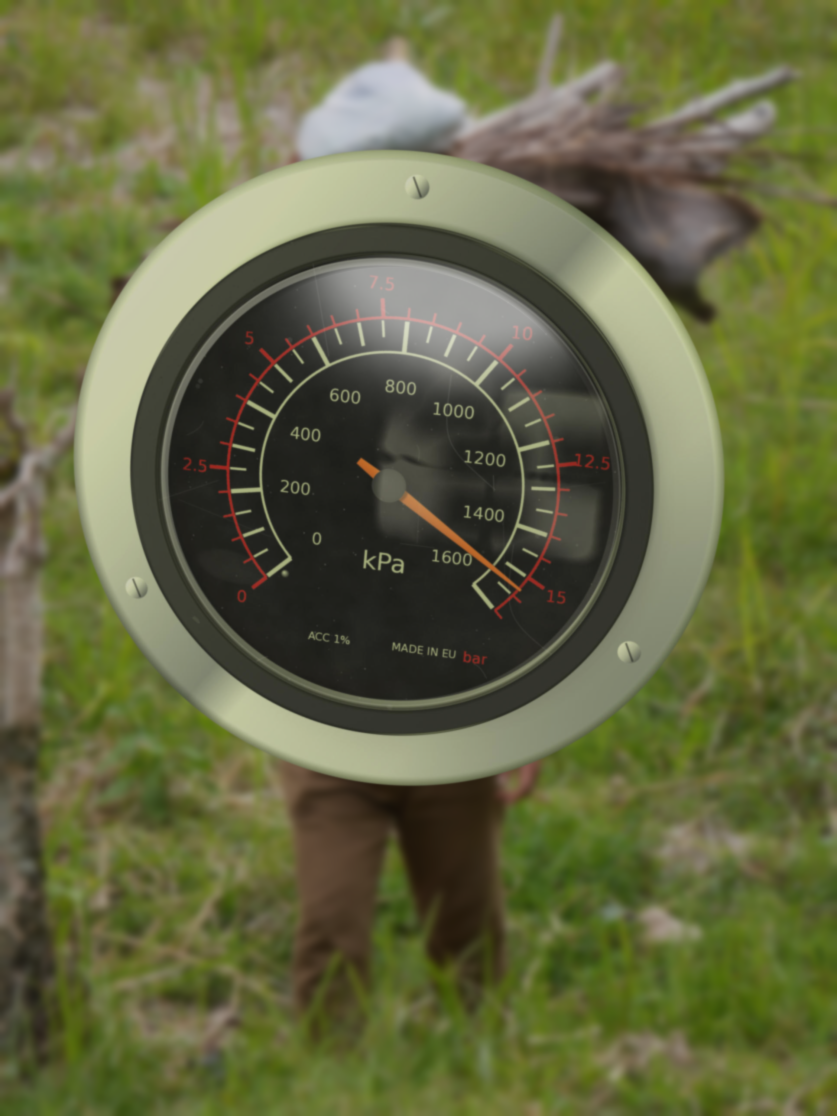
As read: 1525,kPa
